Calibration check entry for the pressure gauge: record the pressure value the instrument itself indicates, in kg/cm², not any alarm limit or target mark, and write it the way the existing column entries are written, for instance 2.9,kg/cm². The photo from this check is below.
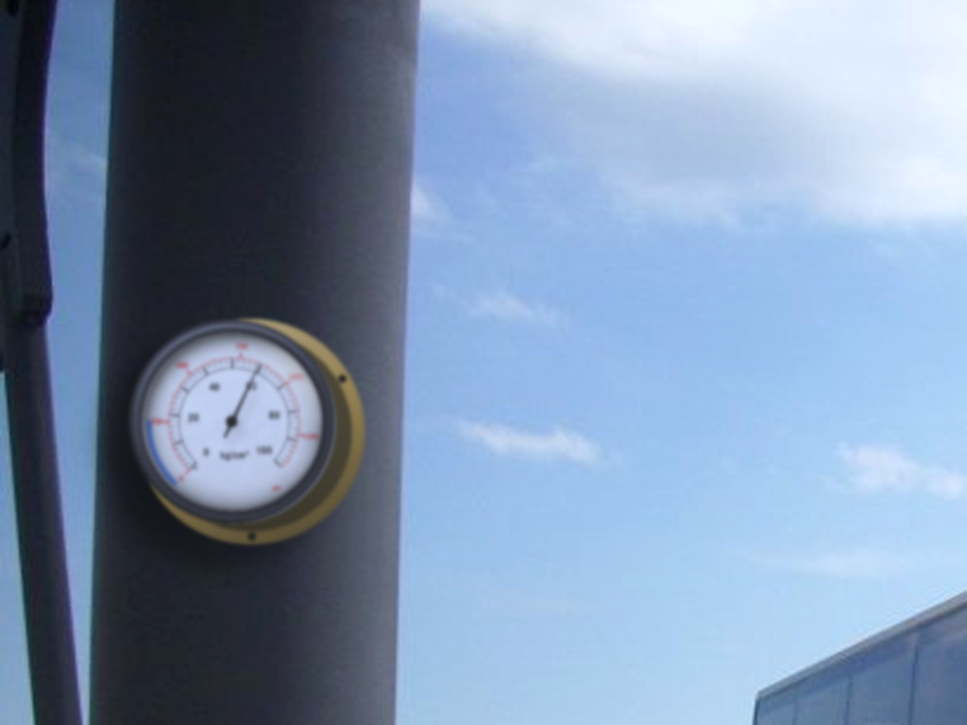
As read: 60,kg/cm²
